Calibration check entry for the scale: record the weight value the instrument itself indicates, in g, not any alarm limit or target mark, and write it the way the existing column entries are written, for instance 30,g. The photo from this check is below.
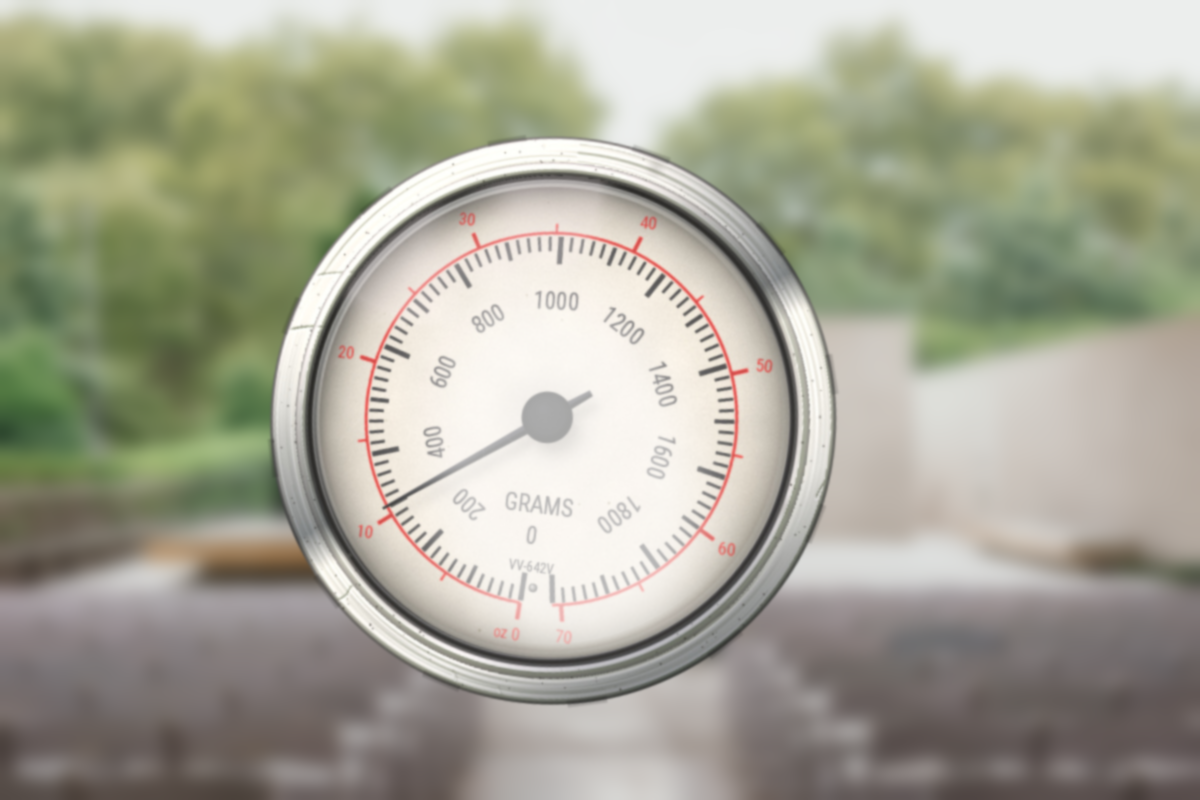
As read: 300,g
